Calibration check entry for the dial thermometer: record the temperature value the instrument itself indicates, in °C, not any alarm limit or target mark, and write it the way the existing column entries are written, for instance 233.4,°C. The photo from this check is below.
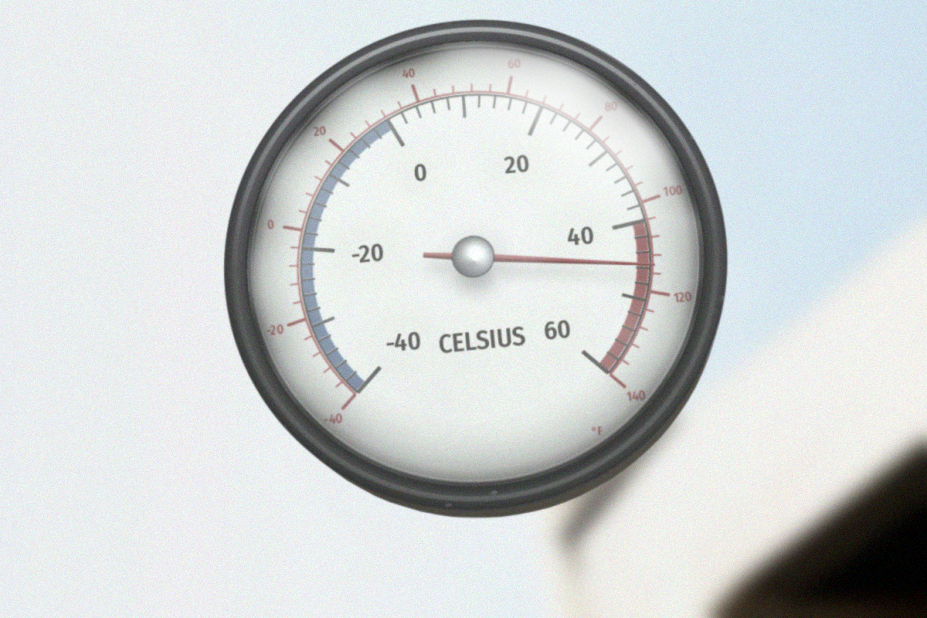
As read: 46,°C
